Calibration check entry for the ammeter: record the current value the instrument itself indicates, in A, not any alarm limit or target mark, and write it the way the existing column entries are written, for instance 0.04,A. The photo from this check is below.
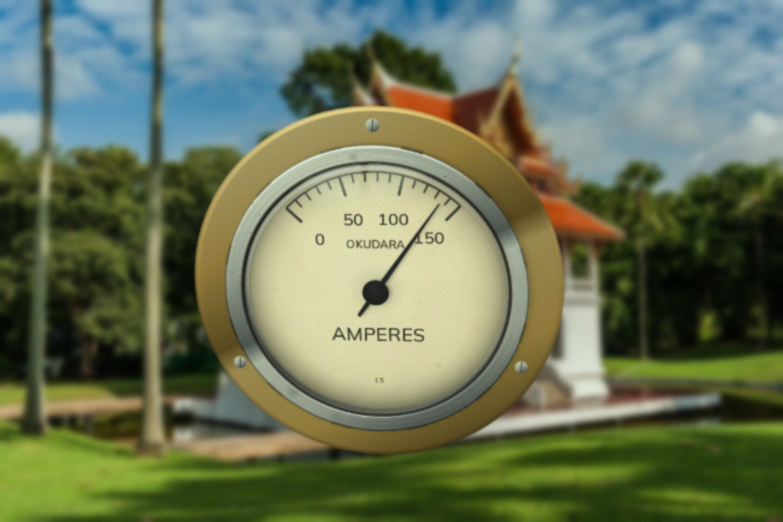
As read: 135,A
